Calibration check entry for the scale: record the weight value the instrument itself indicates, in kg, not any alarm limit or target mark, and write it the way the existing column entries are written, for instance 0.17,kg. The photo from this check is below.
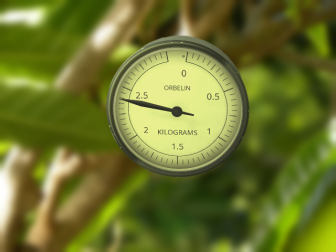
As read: 2.4,kg
